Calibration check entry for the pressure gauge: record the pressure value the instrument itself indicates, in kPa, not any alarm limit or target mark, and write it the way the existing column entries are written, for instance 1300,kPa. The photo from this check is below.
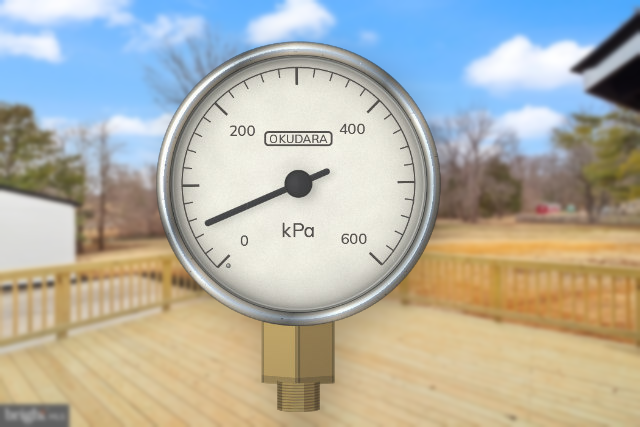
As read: 50,kPa
